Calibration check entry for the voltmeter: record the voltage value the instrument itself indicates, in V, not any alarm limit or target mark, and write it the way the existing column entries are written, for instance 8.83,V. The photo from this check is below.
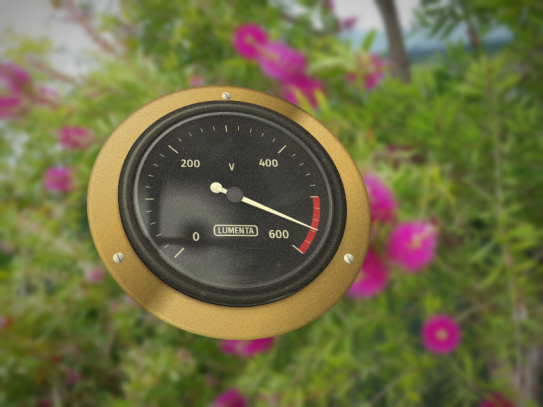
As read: 560,V
